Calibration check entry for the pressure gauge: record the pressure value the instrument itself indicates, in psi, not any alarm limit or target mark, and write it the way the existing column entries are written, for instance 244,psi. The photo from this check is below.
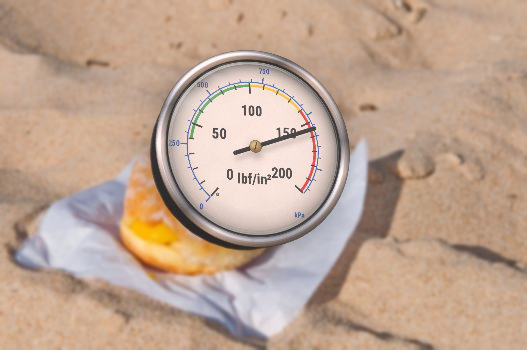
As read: 155,psi
